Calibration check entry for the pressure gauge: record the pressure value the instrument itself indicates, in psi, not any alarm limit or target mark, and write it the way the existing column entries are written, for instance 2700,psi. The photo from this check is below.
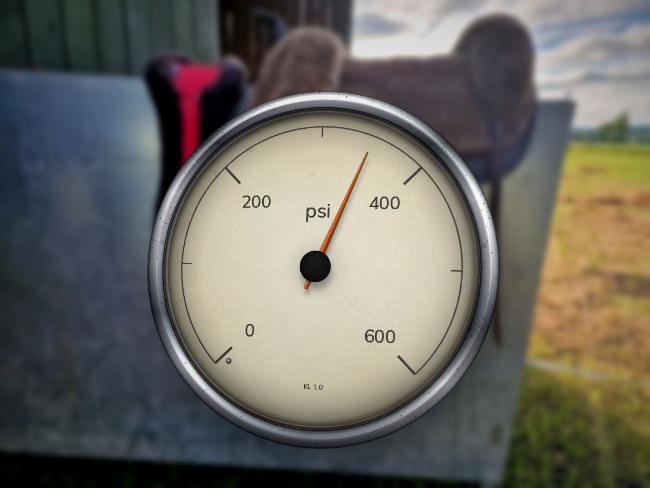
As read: 350,psi
